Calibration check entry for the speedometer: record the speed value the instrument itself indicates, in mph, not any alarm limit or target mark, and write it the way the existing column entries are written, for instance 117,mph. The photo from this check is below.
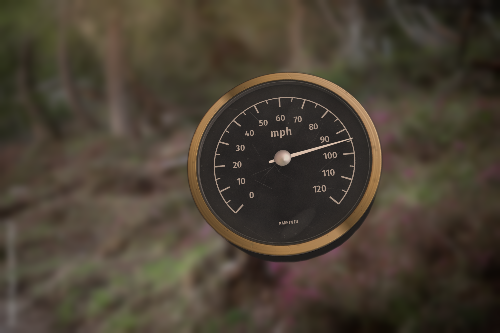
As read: 95,mph
